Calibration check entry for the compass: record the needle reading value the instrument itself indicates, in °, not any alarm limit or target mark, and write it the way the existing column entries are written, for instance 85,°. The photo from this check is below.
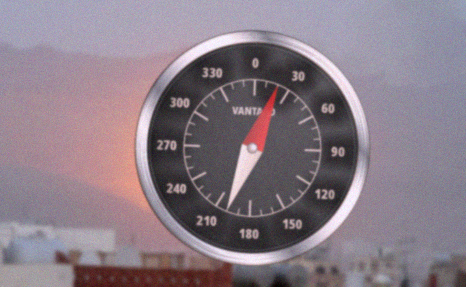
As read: 20,°
